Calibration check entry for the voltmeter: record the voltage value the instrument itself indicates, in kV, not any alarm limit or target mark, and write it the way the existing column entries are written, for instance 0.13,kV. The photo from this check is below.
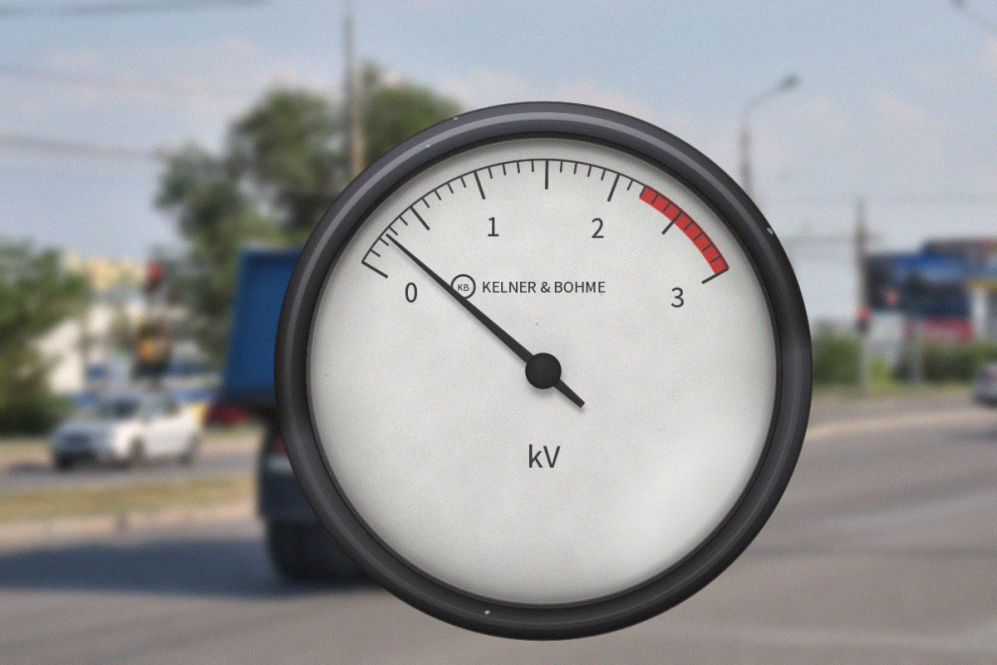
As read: 0.25,kV
